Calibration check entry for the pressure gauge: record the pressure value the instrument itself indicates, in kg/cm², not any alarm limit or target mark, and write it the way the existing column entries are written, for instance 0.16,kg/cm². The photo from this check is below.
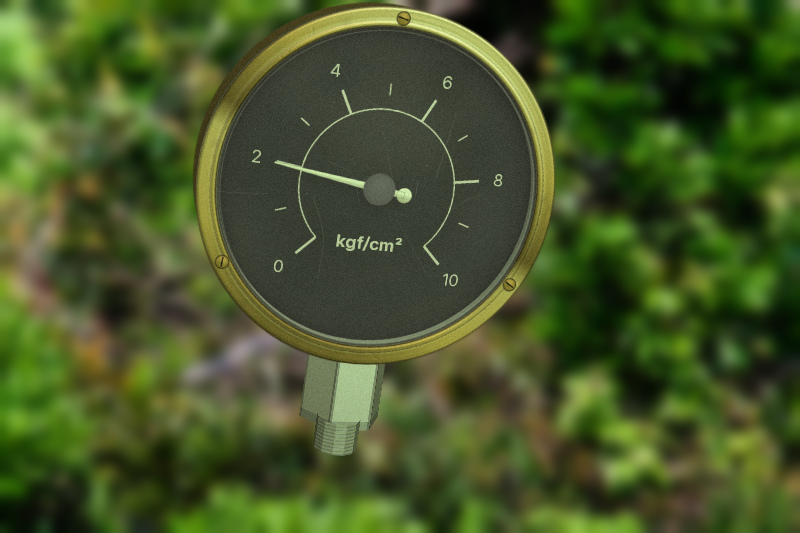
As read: 2,kg/cm²
